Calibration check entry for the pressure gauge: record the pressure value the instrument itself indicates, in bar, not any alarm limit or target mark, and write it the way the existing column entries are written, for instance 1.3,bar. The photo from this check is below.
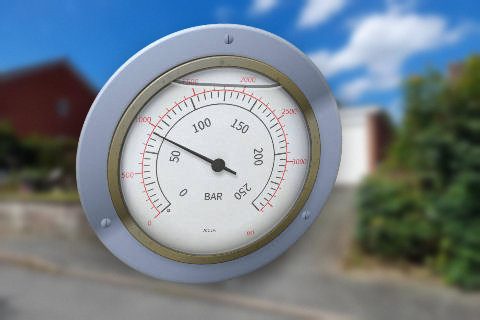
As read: 65,bar
